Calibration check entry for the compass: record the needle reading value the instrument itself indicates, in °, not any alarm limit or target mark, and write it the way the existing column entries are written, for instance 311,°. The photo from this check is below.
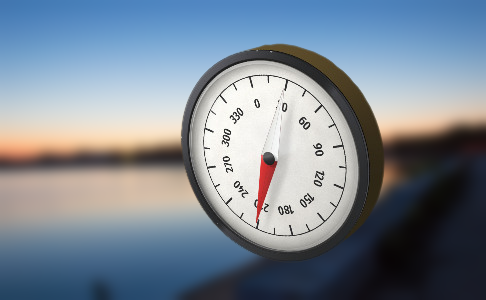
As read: 210,°
